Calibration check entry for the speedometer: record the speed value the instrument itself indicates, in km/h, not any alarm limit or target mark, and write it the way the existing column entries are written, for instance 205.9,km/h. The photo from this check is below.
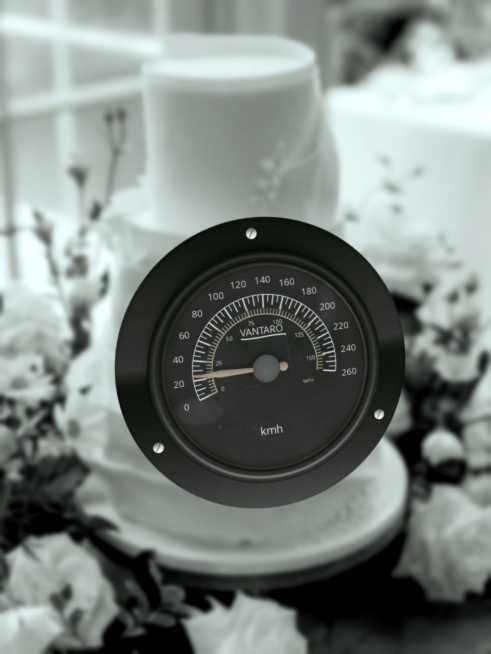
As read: 25,km/h
